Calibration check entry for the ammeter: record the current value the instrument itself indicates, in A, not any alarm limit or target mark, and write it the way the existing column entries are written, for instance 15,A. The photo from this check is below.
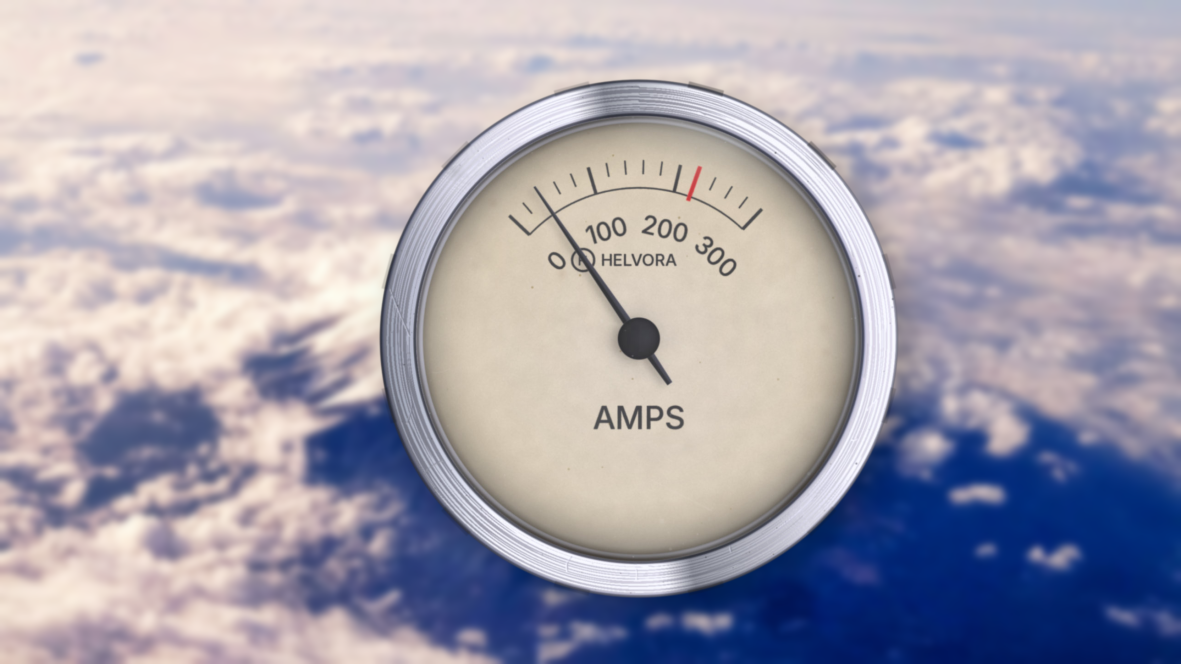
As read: 40,A
